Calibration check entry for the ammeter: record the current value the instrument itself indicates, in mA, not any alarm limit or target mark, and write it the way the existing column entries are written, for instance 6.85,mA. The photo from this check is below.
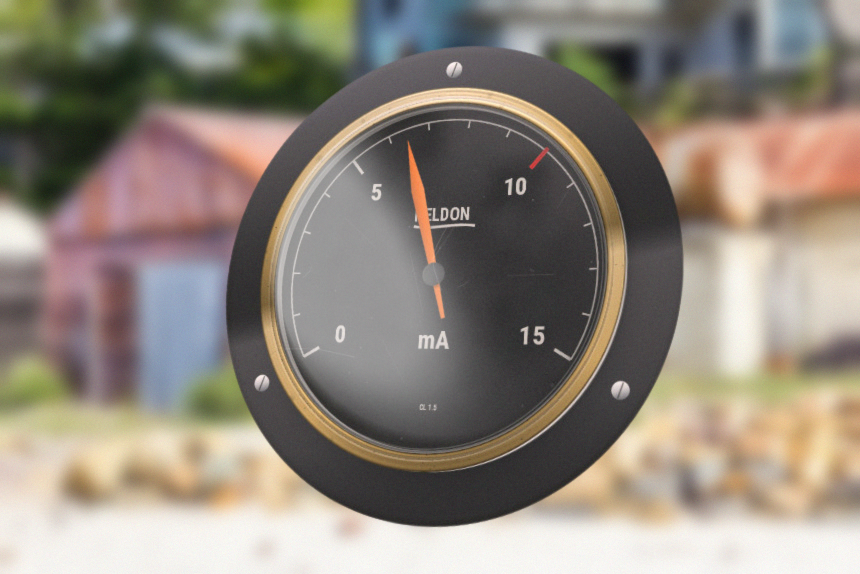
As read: 6.5,mA
